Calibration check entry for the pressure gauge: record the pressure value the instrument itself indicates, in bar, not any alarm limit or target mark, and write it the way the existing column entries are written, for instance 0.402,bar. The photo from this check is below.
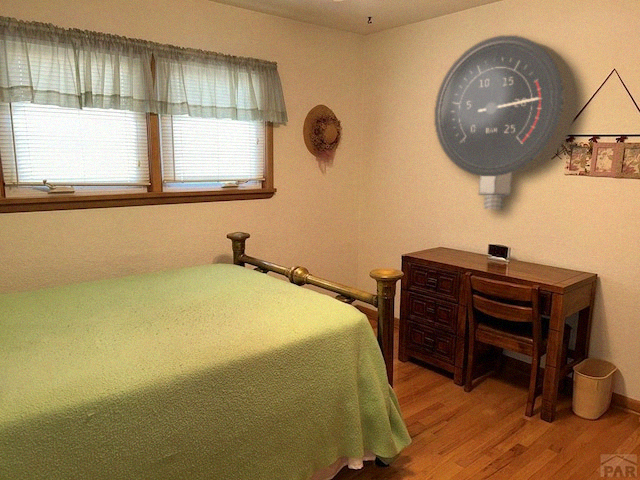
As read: 20,bar
